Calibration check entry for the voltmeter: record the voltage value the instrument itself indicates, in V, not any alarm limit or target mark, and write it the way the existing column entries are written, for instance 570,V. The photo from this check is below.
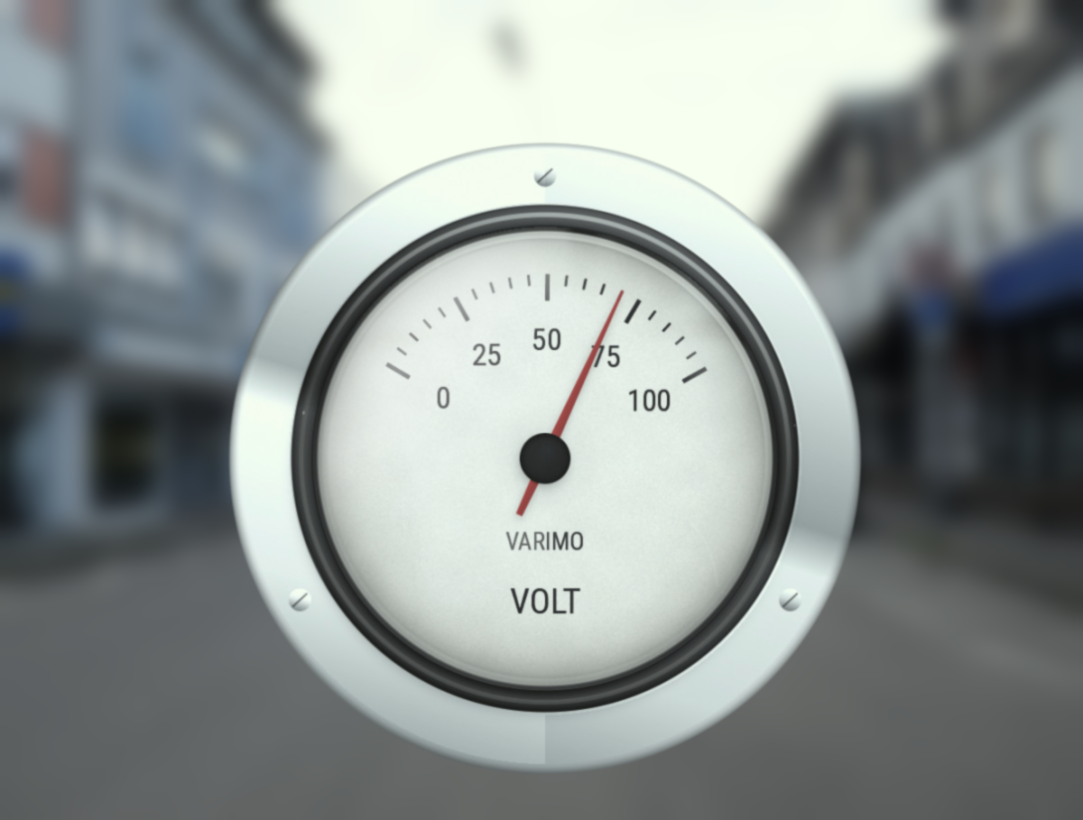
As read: 70,V
